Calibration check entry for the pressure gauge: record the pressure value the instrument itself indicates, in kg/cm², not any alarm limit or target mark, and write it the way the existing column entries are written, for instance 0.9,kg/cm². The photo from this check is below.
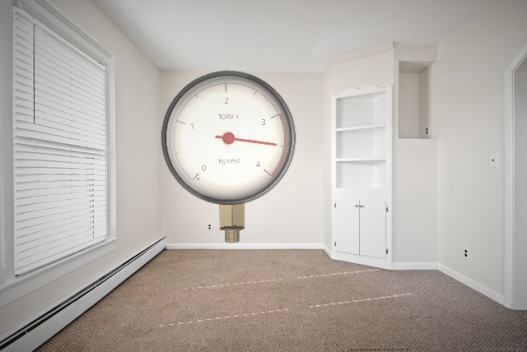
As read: 3.5,kg/cm²
